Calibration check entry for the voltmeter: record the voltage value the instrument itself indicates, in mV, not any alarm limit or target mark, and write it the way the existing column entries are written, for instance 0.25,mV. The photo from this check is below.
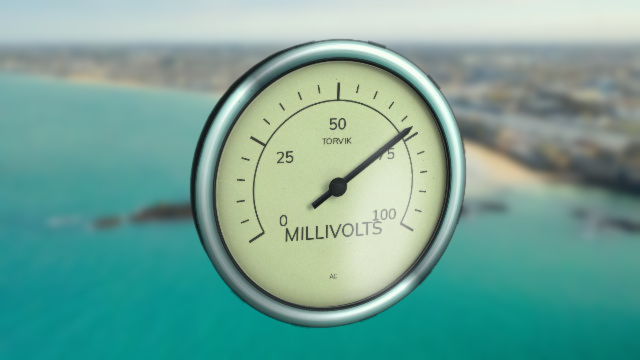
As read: 72.5,mV
